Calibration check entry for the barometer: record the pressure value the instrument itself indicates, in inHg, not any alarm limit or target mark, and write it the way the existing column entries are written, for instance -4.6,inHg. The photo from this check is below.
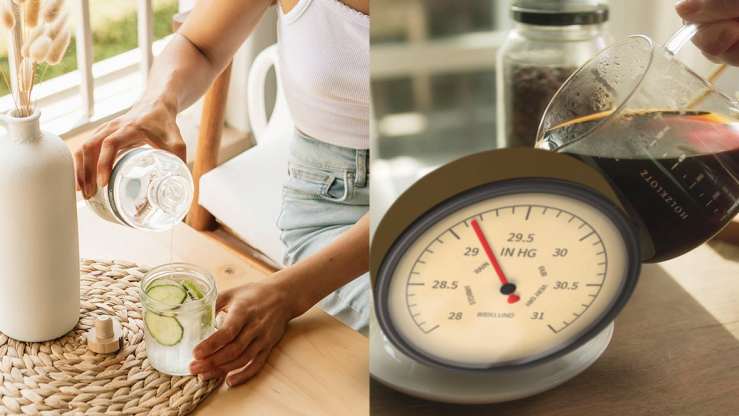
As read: 29.15,inHg
